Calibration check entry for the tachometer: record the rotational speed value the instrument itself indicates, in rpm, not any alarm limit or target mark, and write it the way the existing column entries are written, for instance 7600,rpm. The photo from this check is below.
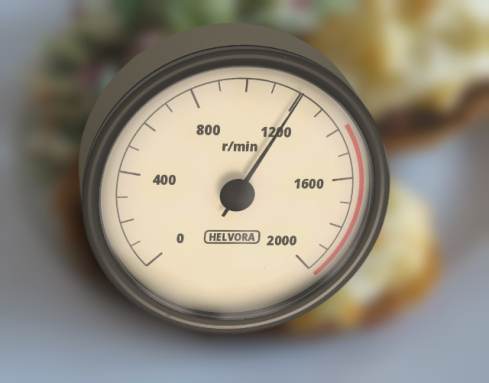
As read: 1200,rpm
